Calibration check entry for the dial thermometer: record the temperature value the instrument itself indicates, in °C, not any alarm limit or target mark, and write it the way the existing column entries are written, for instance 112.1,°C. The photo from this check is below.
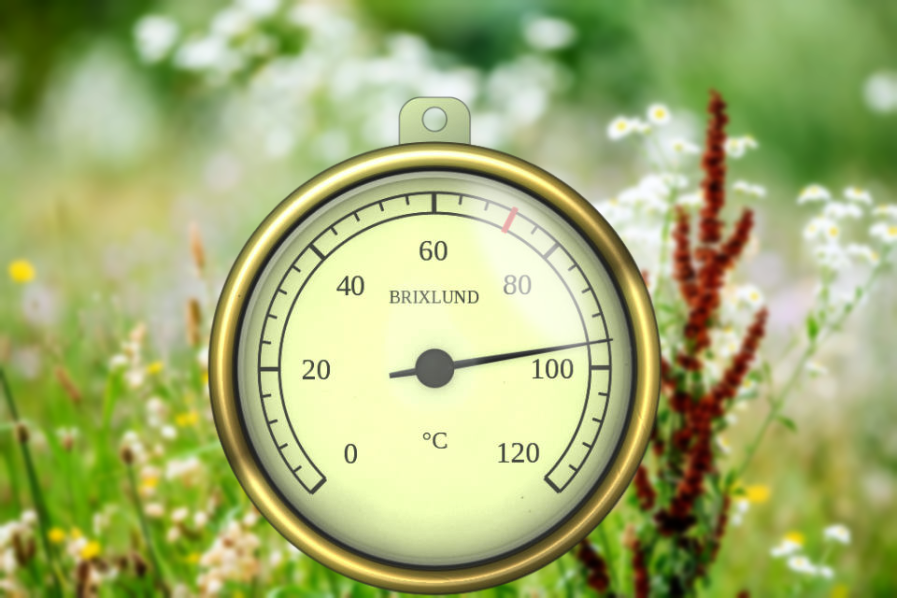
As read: 96,°C
